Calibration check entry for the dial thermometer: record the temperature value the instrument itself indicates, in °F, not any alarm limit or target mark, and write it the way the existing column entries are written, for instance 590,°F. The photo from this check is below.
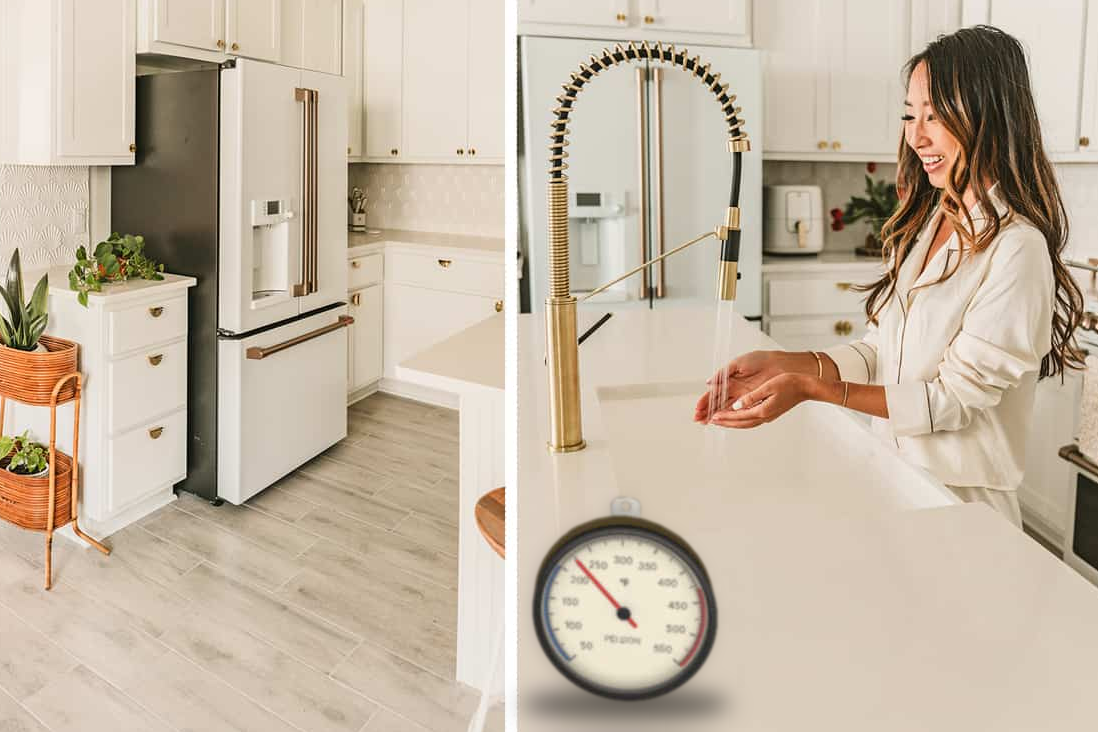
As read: 225,°F
